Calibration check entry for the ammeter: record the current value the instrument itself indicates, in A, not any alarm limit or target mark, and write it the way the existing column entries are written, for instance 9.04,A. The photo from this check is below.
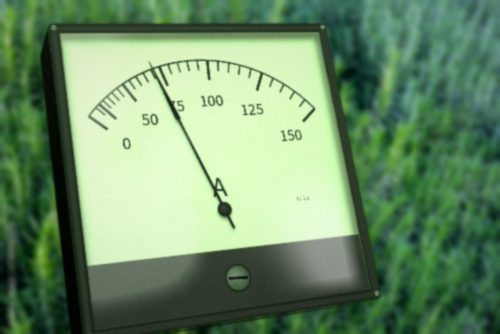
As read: 70,A
